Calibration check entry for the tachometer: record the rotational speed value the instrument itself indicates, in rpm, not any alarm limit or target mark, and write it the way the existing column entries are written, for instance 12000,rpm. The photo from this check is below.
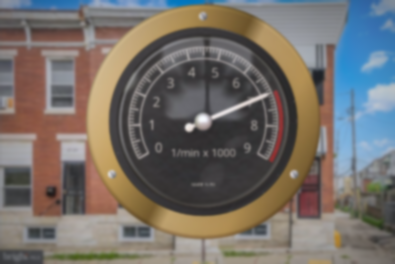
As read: 7000,rpm
